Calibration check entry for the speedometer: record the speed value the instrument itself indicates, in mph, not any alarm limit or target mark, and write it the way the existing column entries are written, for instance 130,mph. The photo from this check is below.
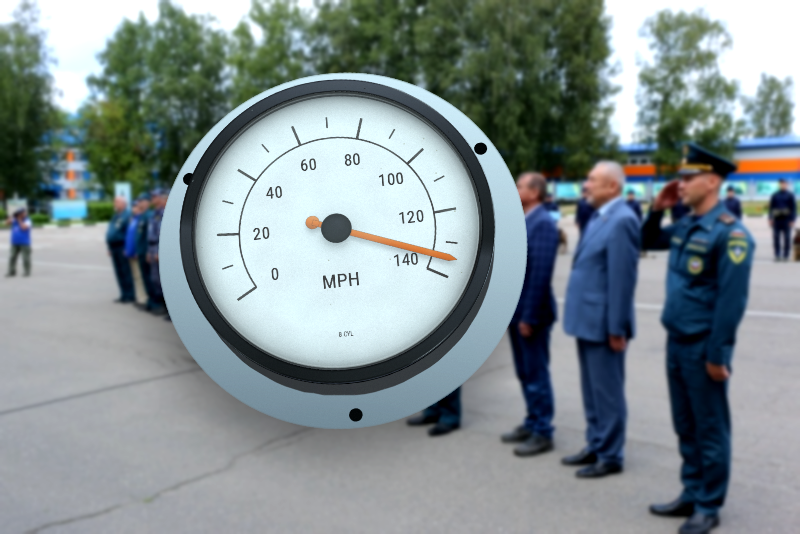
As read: 135,mph
